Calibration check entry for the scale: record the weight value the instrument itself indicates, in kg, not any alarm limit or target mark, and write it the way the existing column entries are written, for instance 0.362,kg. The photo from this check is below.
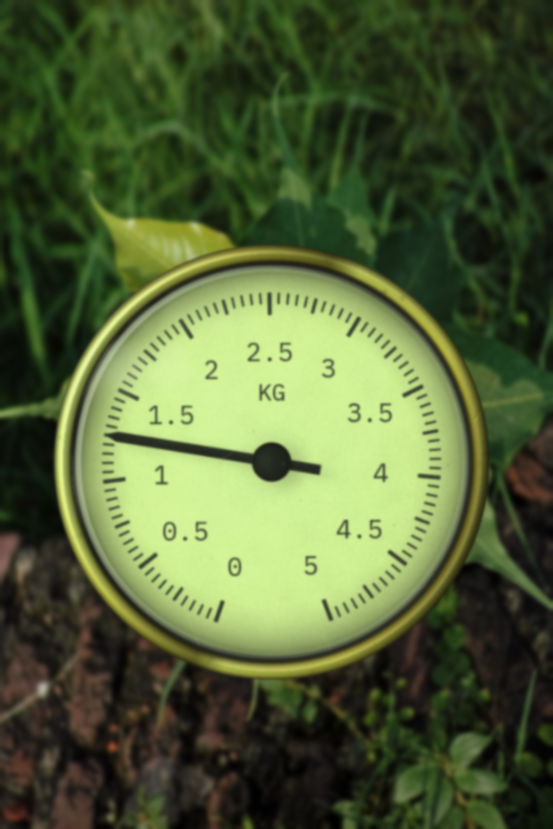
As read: 1.25,kg
